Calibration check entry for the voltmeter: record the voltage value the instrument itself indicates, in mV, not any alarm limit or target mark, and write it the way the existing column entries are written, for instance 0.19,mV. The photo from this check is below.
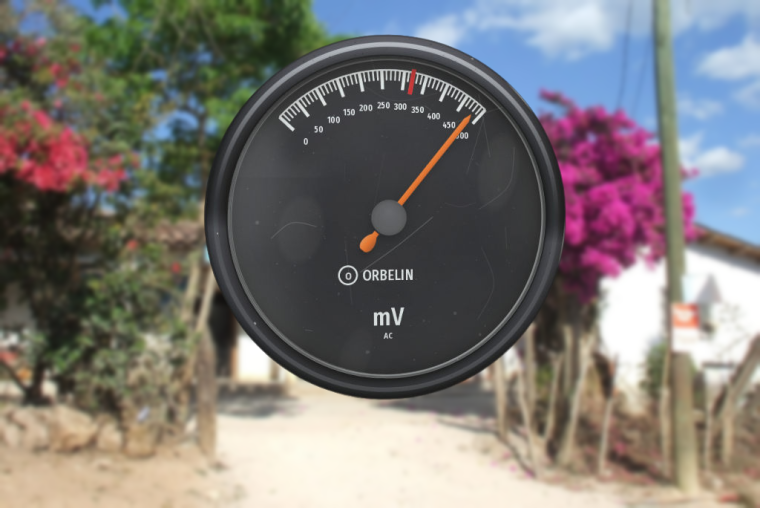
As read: 480,mV
